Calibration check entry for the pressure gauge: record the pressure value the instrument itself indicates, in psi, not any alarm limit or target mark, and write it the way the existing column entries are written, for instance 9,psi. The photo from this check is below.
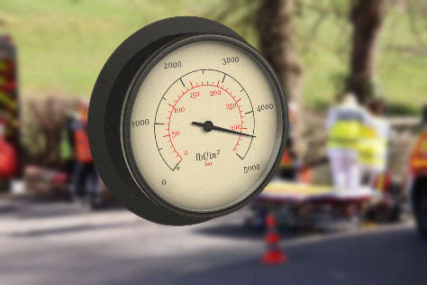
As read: 4500,psi
